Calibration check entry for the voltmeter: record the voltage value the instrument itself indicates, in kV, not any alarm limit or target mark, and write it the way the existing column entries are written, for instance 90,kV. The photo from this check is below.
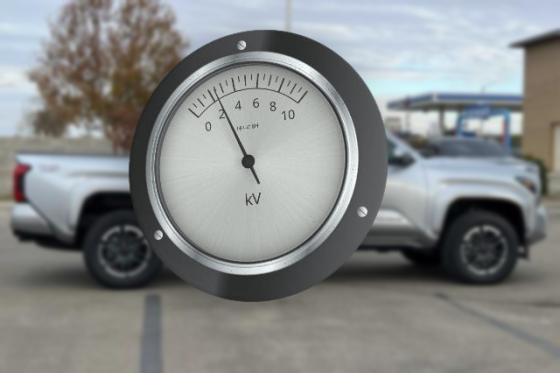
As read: 2.5,kV
